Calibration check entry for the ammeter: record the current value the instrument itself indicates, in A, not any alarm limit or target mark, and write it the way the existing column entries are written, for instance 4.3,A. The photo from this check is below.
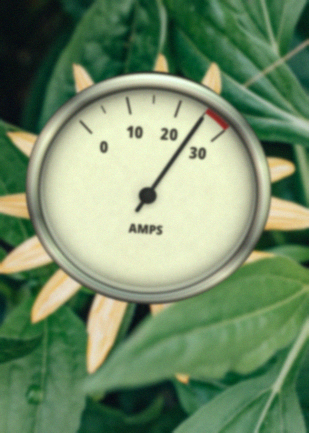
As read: 25,A
